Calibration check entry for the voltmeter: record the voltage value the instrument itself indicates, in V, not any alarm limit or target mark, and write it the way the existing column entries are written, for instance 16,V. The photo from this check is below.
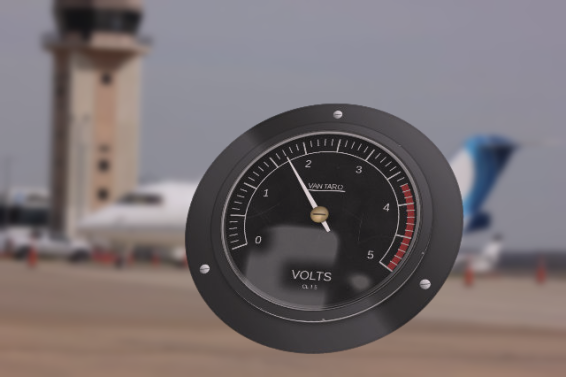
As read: 1.7,V
